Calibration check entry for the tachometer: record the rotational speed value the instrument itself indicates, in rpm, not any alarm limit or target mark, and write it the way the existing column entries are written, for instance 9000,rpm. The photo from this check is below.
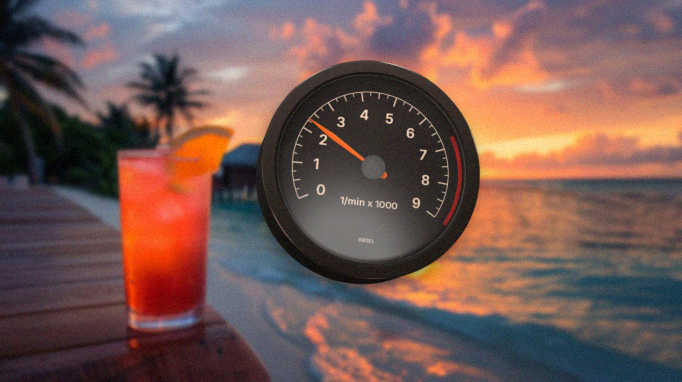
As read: 2250,rpm
